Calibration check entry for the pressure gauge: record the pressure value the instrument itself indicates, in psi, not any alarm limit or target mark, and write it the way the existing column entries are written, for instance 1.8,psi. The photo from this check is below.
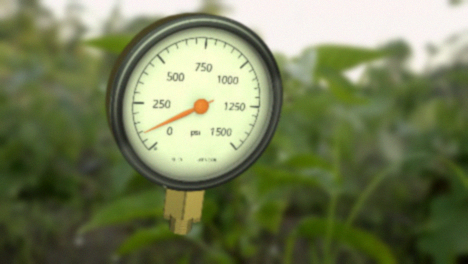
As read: 100,psi
